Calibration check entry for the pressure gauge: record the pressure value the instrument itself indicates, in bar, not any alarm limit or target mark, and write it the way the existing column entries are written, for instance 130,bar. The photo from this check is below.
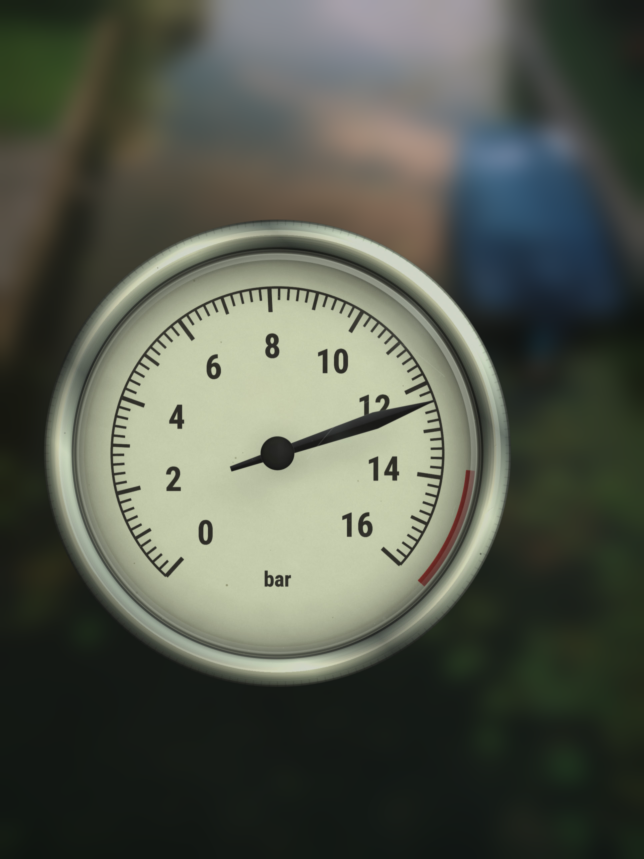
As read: 12.4,bar
